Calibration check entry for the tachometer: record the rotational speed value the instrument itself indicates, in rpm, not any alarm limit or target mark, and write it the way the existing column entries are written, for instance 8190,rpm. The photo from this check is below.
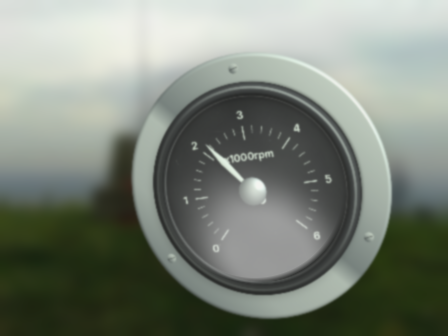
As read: 2200,rpm
